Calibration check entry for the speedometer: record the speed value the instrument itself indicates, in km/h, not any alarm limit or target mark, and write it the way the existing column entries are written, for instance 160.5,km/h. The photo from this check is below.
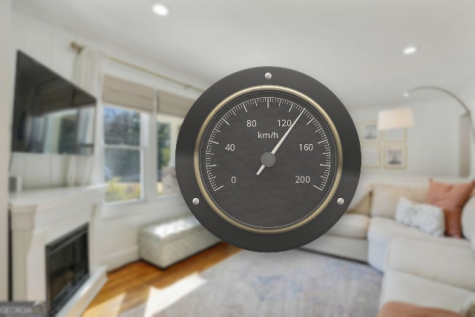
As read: 130,km/h
